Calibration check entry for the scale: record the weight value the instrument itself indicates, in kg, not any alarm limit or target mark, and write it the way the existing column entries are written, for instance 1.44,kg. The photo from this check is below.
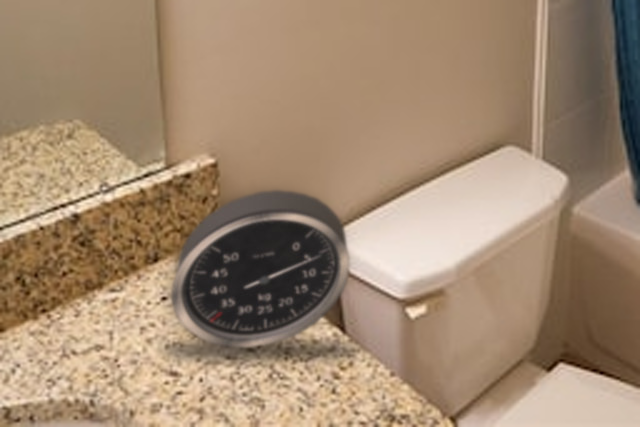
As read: 5,kg
